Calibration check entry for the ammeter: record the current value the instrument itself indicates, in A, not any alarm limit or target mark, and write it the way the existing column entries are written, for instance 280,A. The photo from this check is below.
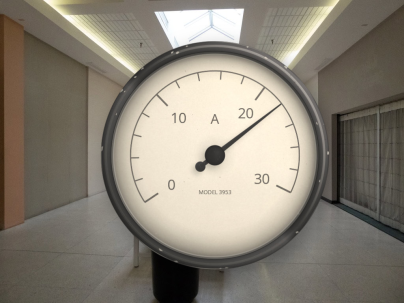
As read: 22,A
